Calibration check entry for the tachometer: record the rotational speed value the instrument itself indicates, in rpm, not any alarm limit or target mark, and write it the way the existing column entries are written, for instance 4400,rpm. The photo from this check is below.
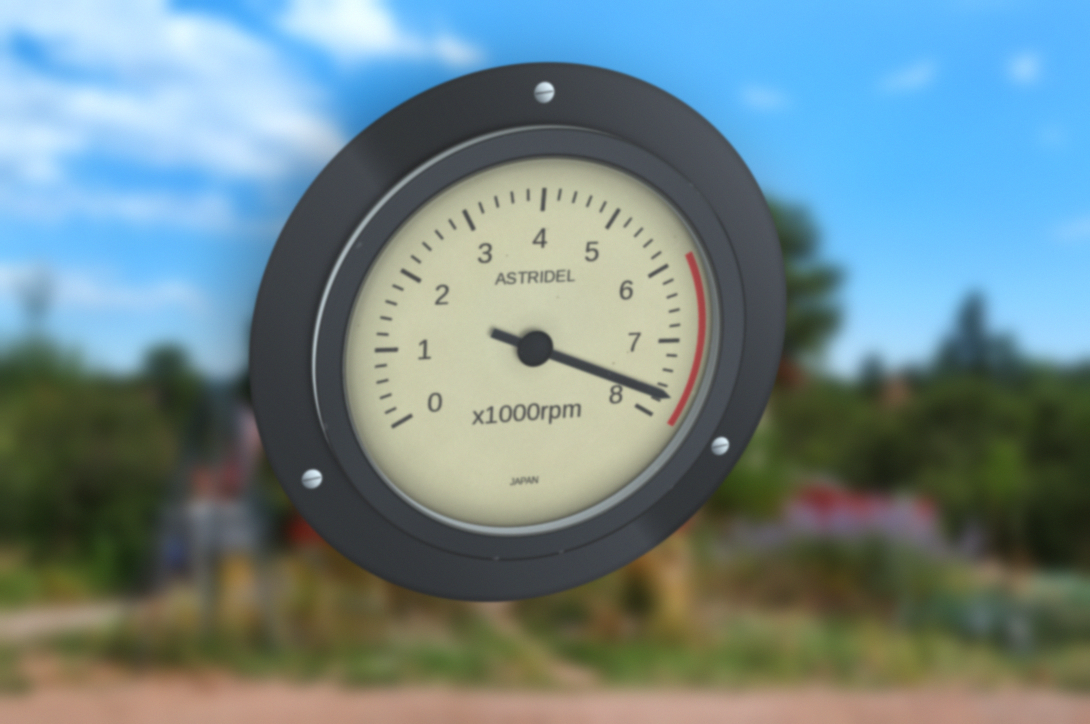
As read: 7700,rpm
